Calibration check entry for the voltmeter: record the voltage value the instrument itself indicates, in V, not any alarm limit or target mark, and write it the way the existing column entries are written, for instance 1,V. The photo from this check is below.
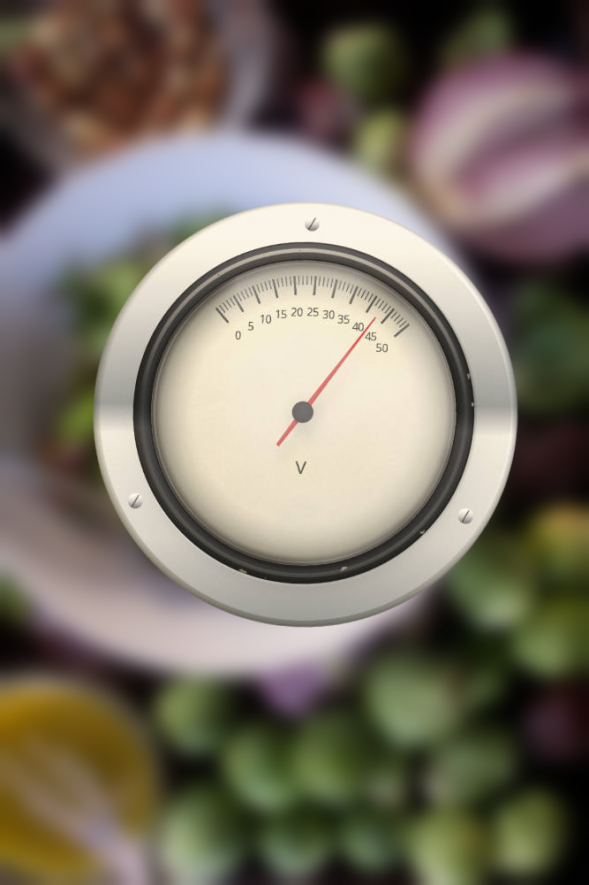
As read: 43,V
